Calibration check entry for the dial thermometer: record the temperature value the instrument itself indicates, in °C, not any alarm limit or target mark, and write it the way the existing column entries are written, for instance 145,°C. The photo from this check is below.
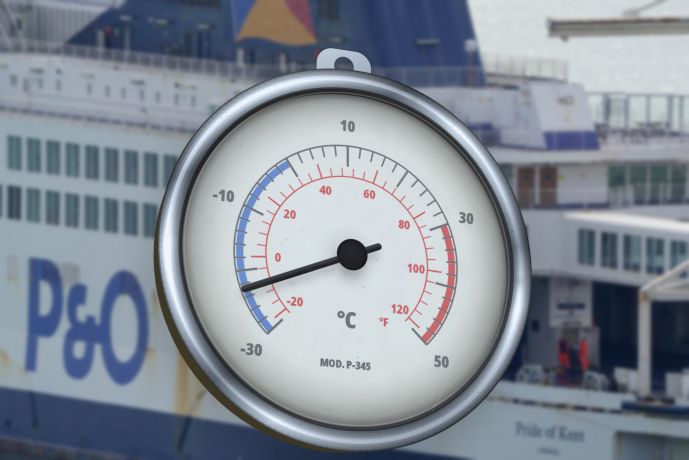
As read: -23,°C
